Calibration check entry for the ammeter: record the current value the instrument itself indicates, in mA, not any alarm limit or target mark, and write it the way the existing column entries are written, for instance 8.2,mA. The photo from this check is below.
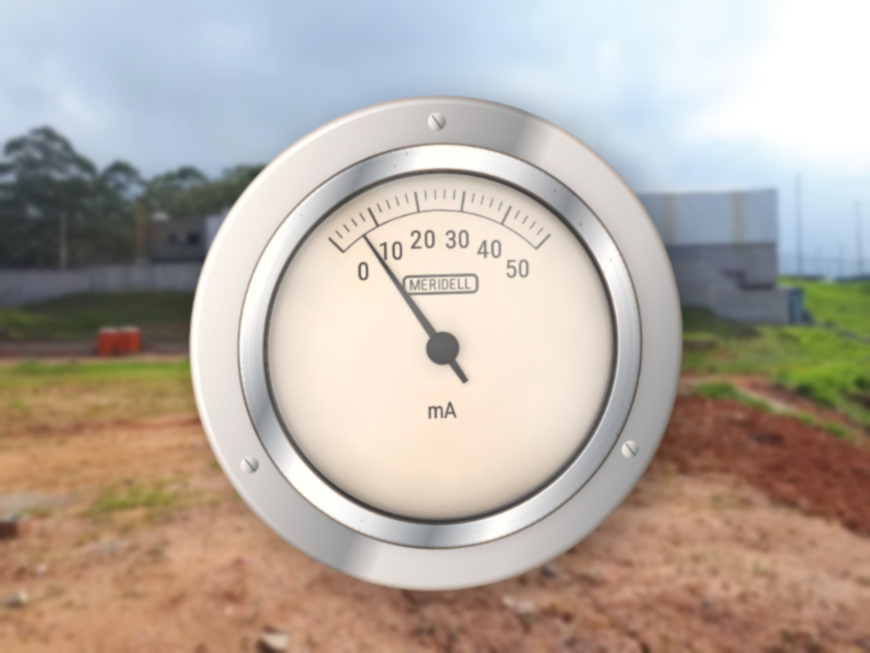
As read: 6,mA
